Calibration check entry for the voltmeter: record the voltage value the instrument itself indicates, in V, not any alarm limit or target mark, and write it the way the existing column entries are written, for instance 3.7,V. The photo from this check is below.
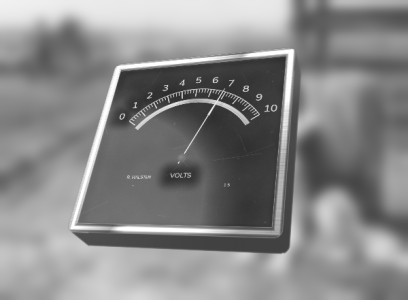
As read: 7,V
